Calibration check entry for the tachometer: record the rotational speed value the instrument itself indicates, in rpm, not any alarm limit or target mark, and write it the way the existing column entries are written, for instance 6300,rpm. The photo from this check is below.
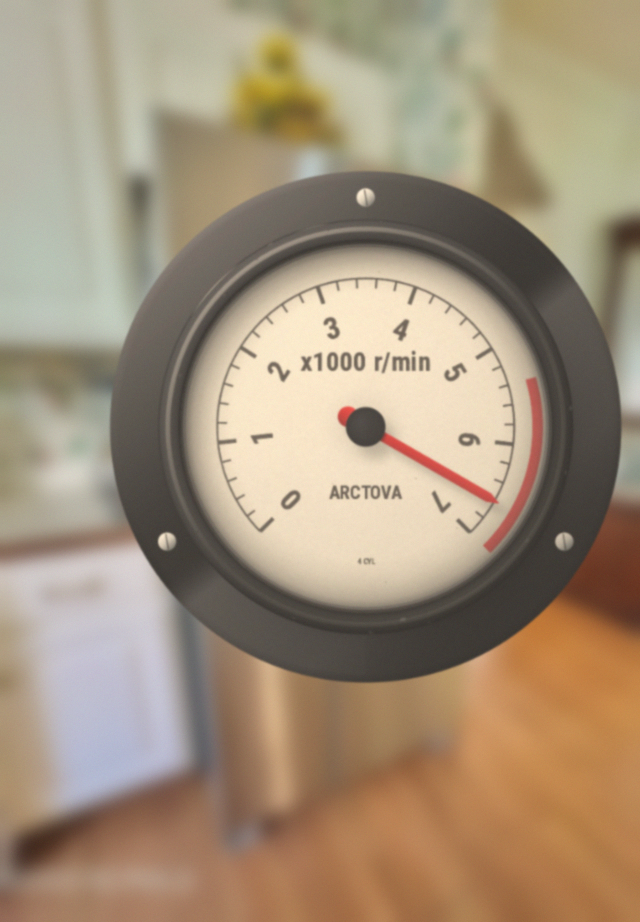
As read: 6600,rpm
